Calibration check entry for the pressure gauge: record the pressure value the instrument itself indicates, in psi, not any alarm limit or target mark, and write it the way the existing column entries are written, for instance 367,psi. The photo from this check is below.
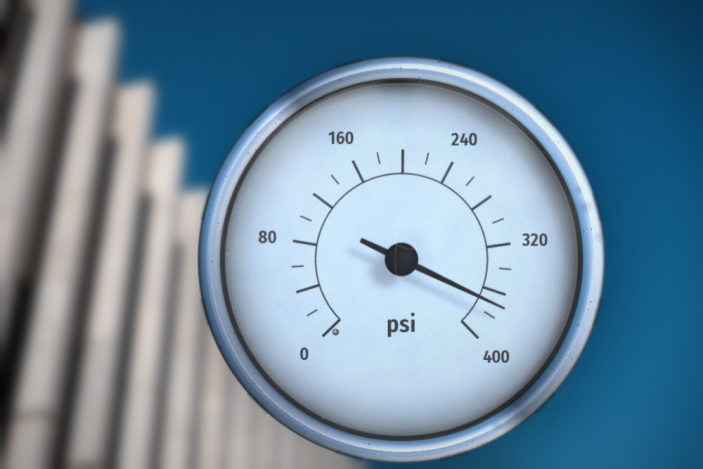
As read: 370,psi
